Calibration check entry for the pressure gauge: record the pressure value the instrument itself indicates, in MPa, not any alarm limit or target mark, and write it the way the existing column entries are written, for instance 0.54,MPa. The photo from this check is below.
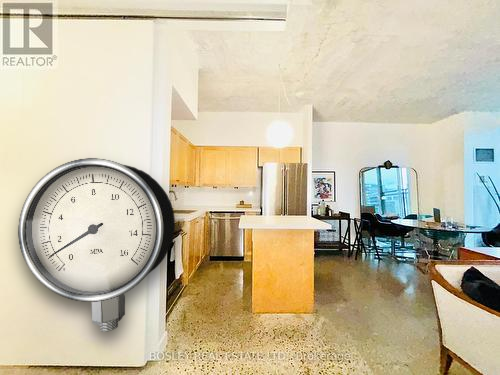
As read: 1,MPa
